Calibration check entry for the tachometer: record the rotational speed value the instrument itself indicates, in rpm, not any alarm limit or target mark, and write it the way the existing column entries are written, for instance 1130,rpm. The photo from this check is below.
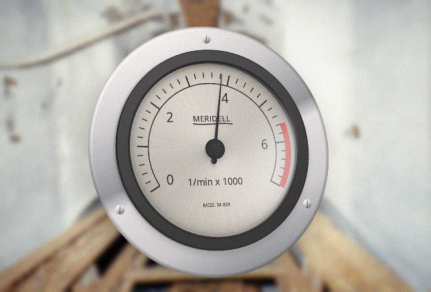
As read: 3800,rpm
